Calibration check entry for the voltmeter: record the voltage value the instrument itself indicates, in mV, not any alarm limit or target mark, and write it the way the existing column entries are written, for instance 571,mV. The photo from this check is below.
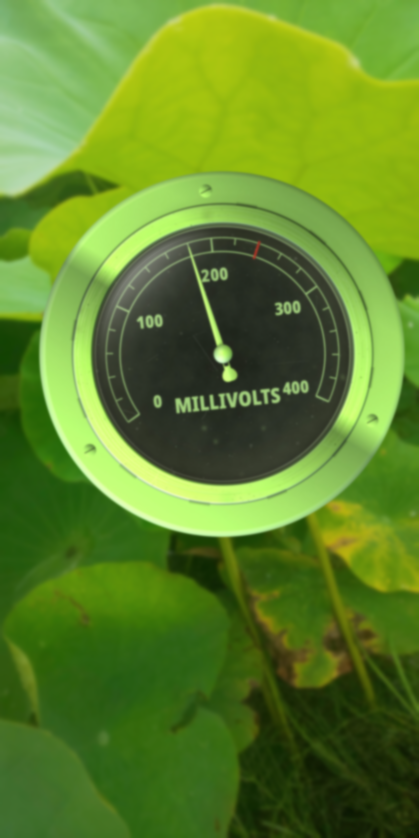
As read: 180,mV
